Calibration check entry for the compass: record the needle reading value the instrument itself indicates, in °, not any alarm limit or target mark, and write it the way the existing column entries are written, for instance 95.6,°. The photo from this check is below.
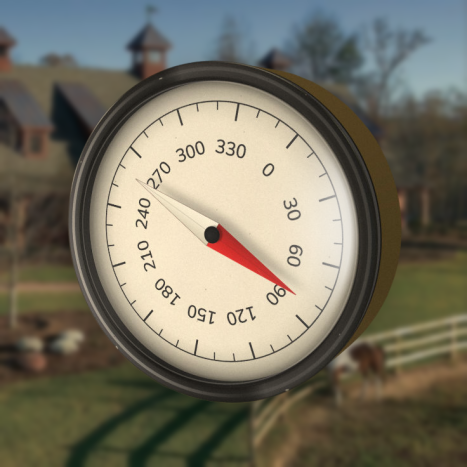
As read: 80,°
